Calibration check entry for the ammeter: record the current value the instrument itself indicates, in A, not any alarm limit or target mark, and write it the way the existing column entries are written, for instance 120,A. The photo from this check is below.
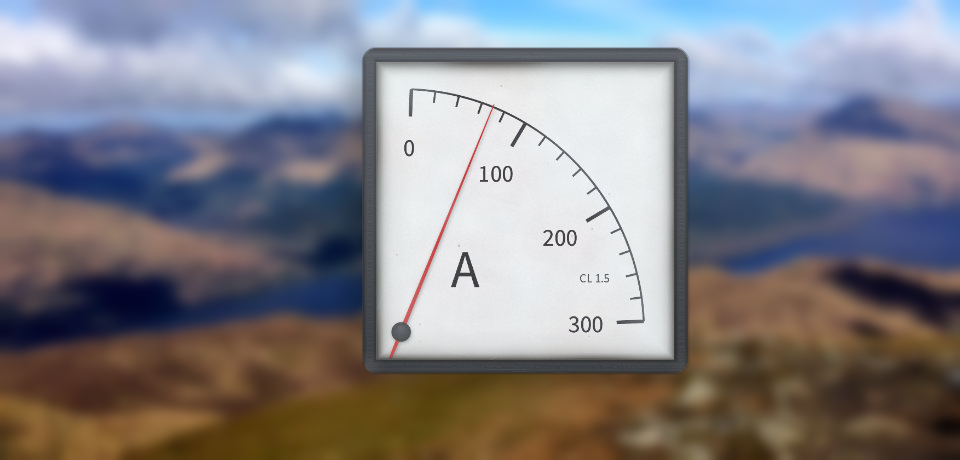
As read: 70,A
